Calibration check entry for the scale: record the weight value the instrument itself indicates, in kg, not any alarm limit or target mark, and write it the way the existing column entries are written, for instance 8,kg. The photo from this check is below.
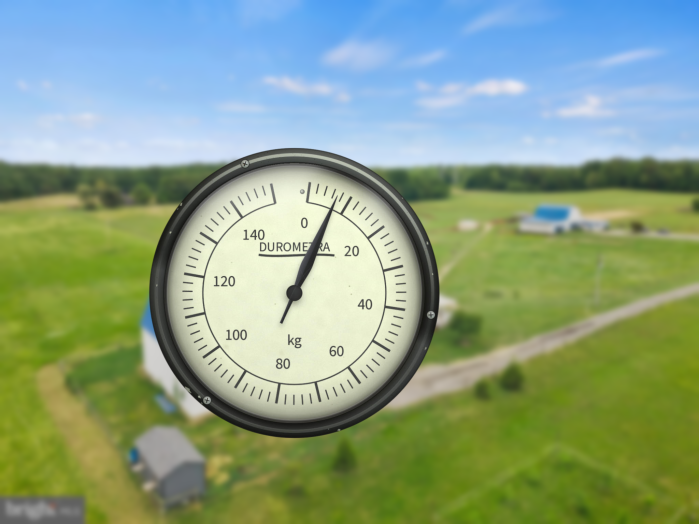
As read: 7,kg
